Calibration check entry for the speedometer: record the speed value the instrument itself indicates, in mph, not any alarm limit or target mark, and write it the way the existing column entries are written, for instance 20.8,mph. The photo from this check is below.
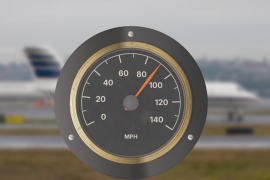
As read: 90,mph
